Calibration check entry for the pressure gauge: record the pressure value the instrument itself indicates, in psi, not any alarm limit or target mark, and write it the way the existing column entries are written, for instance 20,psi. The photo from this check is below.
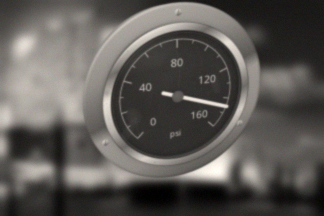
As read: 145,psi
